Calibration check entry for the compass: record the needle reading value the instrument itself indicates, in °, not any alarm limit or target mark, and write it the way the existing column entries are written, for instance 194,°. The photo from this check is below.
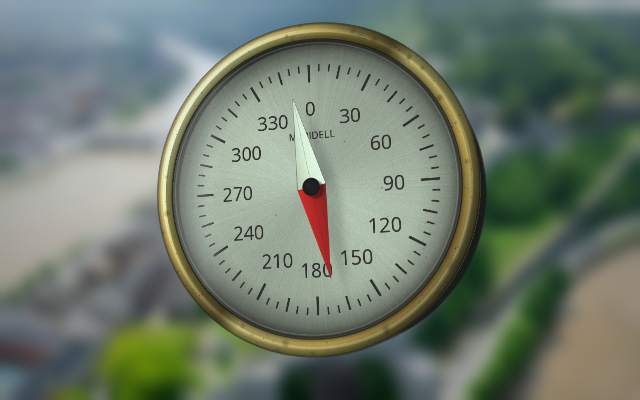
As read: 170,°
